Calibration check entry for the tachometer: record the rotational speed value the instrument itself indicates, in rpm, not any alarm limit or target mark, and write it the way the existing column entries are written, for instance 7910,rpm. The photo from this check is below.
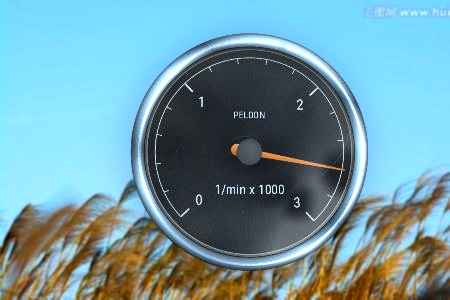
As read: 2600,rpm
